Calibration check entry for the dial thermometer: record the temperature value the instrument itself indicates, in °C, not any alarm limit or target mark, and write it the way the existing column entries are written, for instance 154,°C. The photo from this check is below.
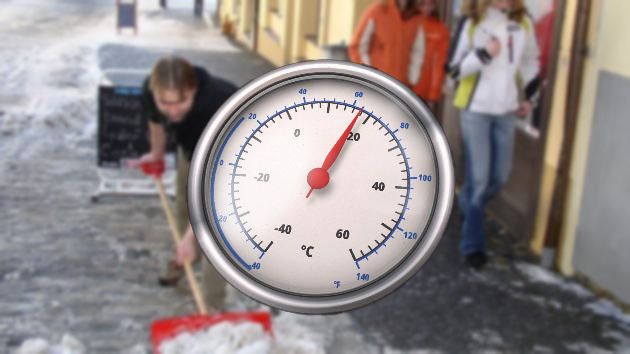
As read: 18,°C
